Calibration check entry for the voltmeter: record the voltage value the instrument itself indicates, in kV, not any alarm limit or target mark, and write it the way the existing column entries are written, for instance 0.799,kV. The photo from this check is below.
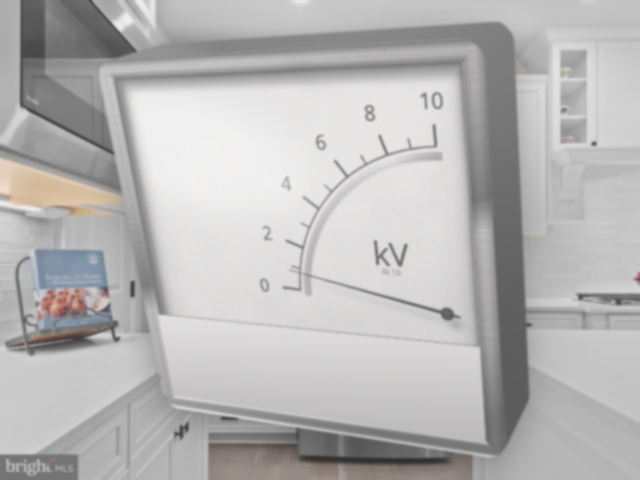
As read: 1,kV
